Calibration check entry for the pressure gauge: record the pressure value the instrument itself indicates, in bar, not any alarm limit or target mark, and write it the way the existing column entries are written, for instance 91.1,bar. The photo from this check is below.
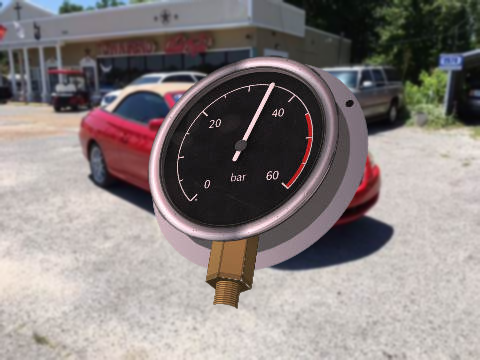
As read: 35,bar
